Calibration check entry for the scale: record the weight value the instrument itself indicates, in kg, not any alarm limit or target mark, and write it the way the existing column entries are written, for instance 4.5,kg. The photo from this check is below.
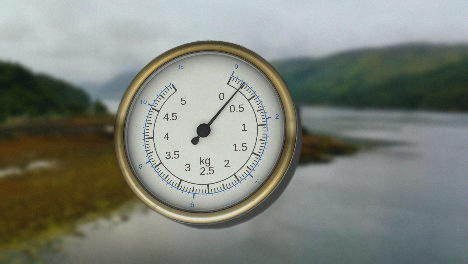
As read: 0.25,kg
